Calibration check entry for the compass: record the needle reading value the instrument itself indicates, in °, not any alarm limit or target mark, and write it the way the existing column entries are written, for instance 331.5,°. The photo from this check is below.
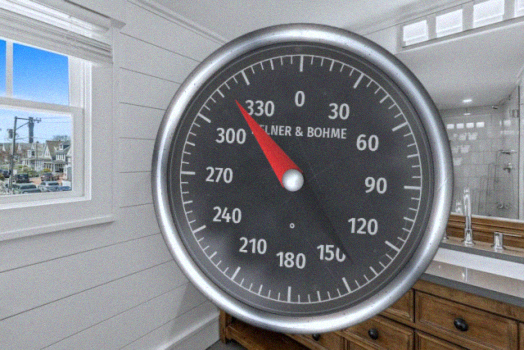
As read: 320,°
